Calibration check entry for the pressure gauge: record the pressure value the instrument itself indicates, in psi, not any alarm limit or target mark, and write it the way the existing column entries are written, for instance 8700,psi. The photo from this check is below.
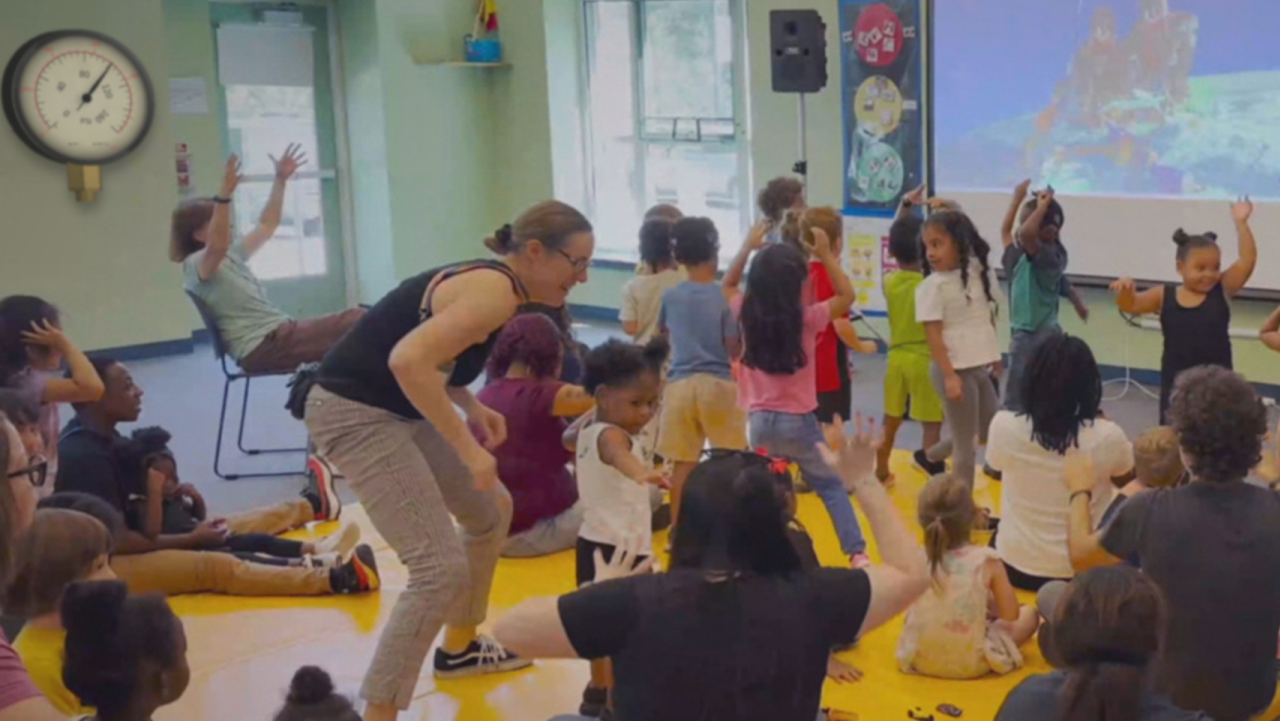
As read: 100,psi
